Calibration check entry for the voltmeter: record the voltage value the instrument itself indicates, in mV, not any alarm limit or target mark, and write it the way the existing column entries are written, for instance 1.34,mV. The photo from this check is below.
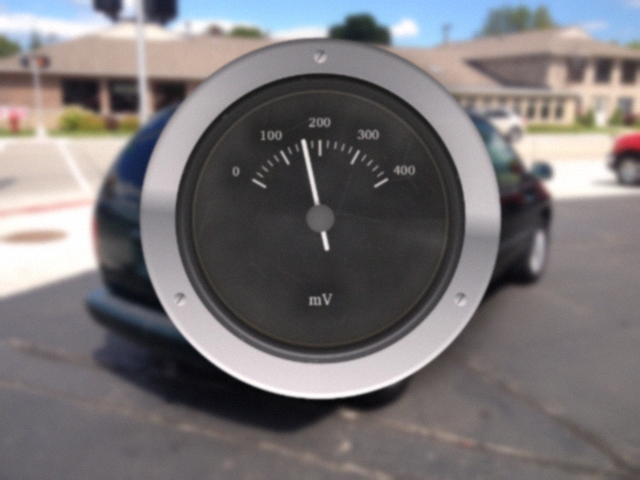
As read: 160,mV
